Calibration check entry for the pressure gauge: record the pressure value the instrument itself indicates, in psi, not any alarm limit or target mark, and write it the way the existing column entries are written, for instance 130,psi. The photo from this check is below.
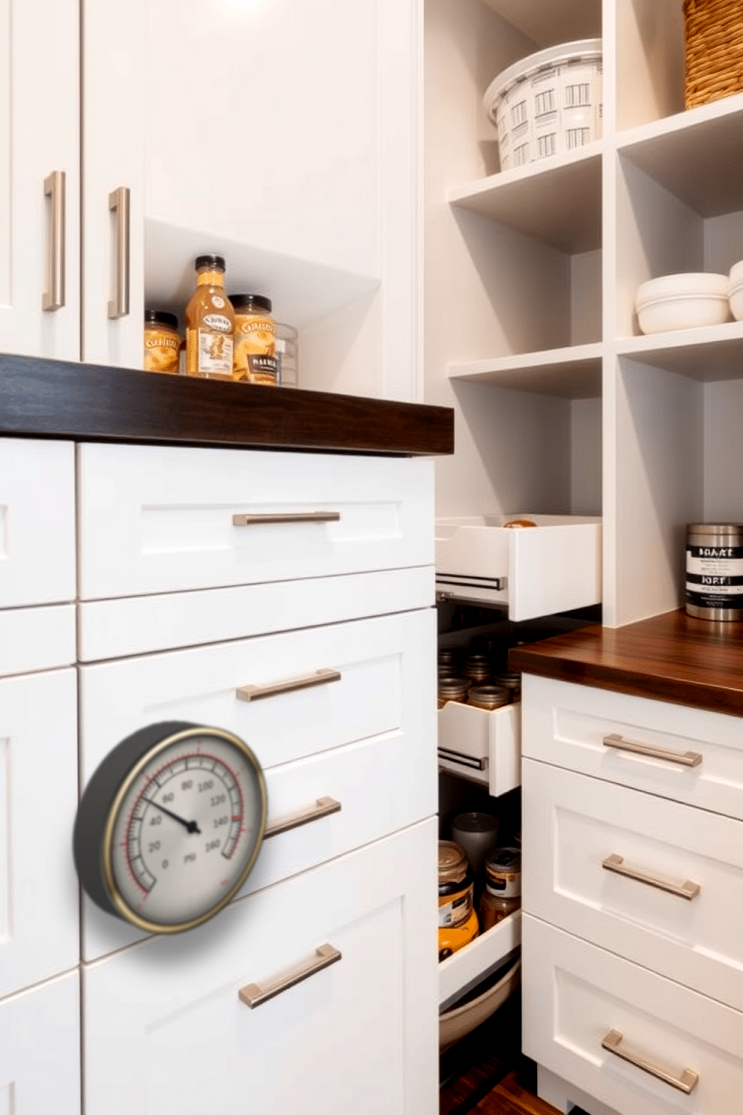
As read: 50,psi
